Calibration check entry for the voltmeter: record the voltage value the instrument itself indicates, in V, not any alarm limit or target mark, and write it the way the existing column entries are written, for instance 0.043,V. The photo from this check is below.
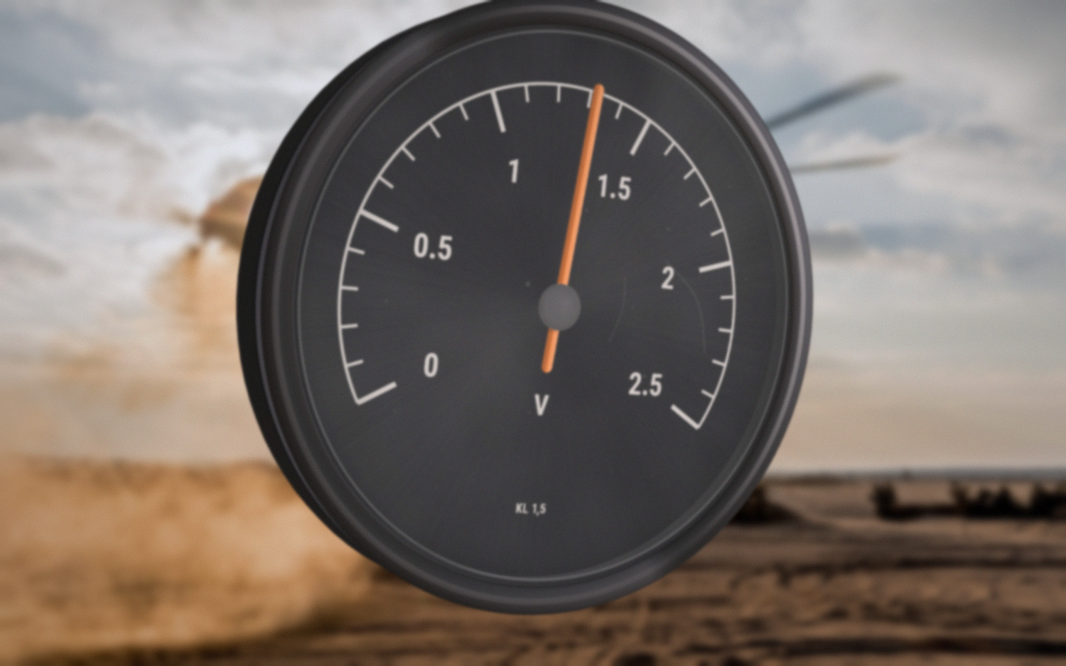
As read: 1.3,V
